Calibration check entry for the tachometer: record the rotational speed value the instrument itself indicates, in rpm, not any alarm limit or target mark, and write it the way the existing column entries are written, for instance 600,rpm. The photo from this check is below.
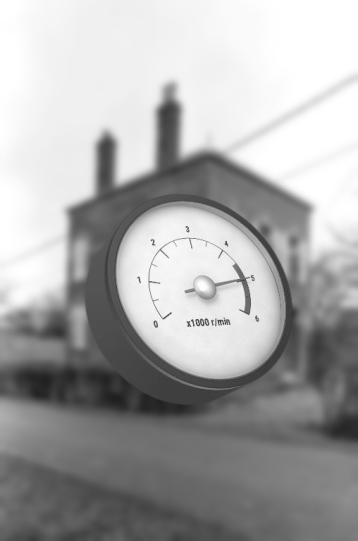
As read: 5000,rpm
